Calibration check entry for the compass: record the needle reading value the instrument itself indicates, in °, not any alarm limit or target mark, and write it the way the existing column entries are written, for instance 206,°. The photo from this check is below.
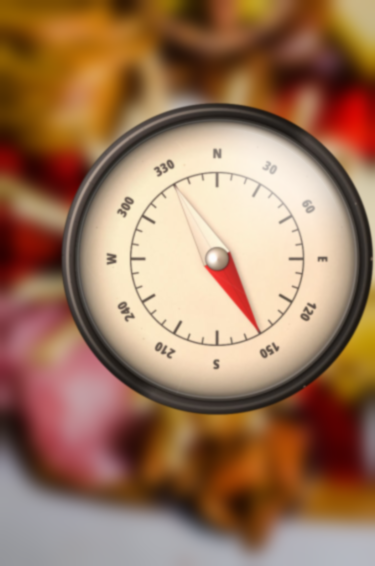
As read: 150,°
